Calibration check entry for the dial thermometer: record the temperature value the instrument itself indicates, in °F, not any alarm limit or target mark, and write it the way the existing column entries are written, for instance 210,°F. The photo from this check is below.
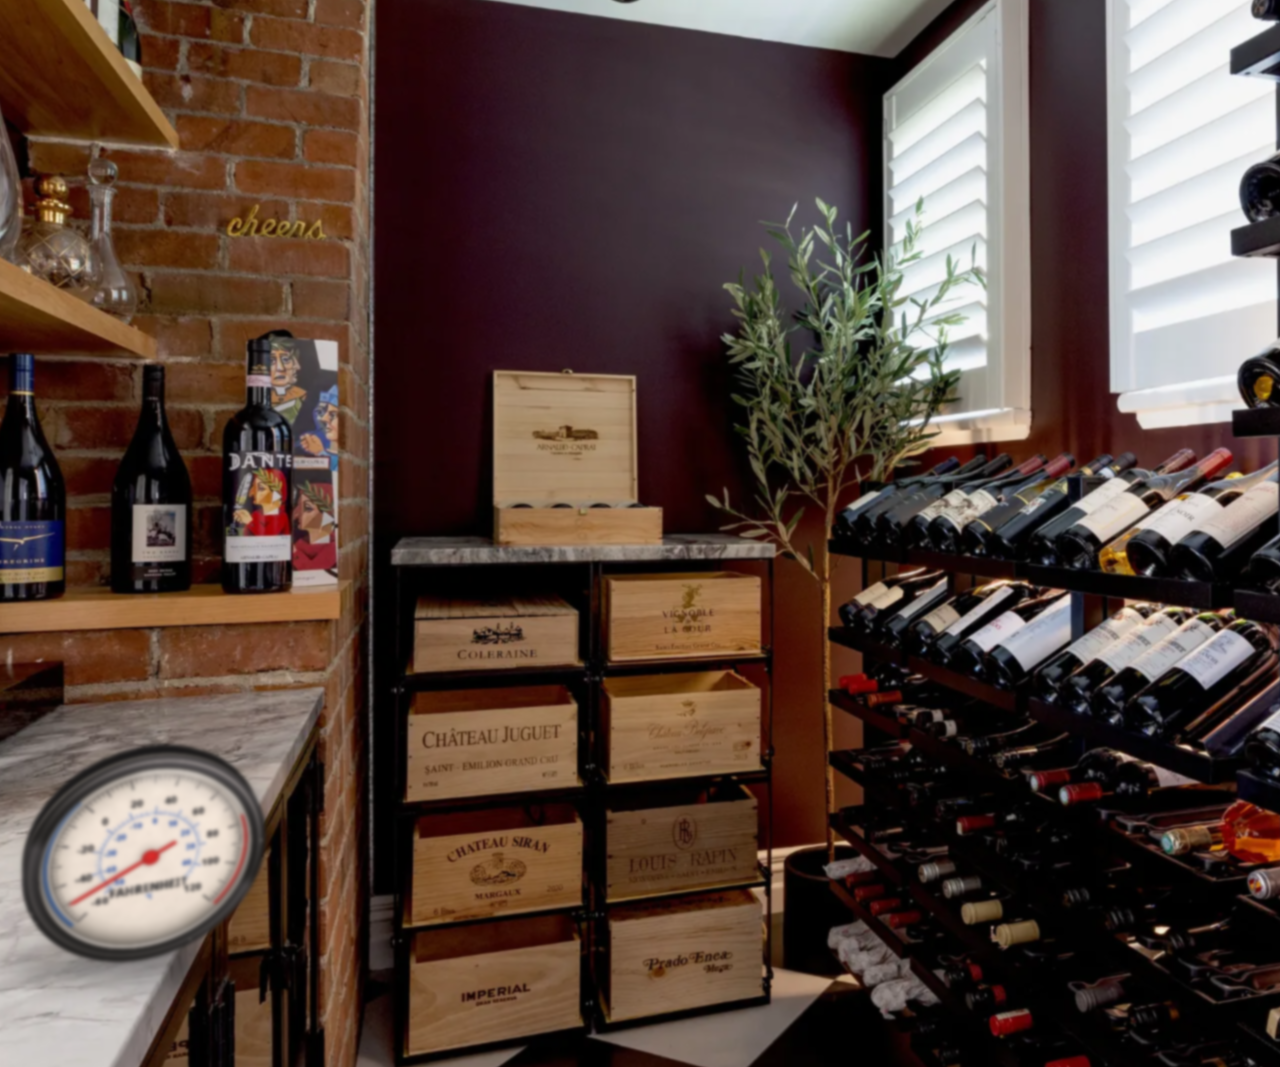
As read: -50,°F
